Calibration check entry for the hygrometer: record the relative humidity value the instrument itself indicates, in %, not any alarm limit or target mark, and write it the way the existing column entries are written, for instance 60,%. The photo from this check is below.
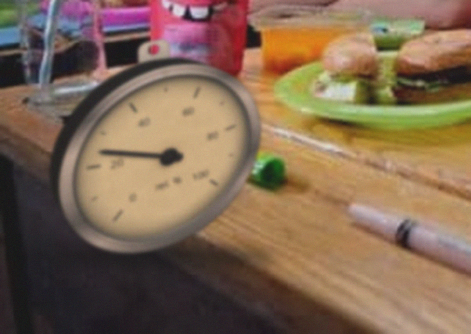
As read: 25,%
